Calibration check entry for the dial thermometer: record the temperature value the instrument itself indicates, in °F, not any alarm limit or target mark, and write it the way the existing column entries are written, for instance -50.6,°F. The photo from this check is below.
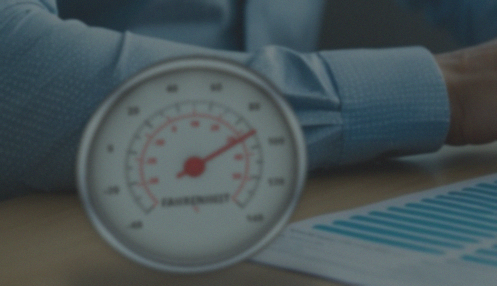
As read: 90,°F
